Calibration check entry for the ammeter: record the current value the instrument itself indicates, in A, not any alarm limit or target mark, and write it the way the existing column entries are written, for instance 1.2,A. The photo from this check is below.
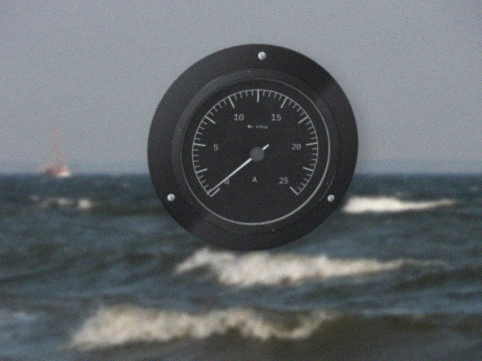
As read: 0.5,A
